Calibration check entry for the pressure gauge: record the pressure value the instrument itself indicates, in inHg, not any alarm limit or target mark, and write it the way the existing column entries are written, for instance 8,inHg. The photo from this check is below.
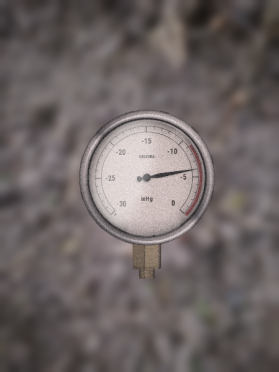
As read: -6,inHg
